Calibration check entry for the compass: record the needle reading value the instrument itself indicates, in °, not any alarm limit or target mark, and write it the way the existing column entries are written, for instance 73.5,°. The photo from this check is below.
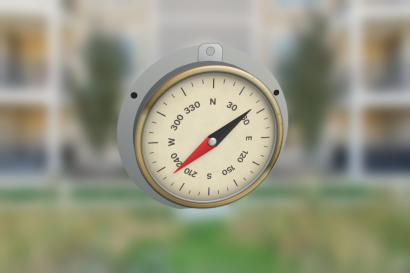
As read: 230,°
